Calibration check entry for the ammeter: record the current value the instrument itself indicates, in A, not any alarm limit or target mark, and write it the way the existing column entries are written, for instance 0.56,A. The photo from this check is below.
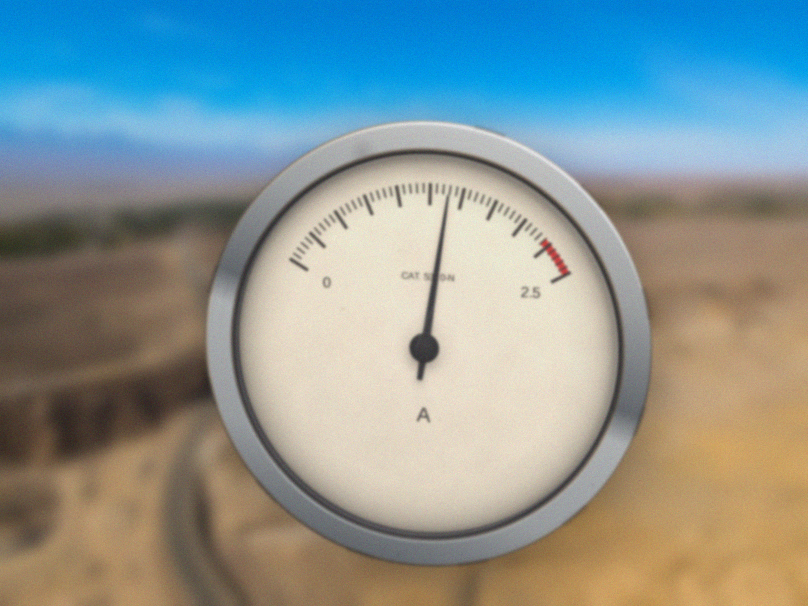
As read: 1.4,A
